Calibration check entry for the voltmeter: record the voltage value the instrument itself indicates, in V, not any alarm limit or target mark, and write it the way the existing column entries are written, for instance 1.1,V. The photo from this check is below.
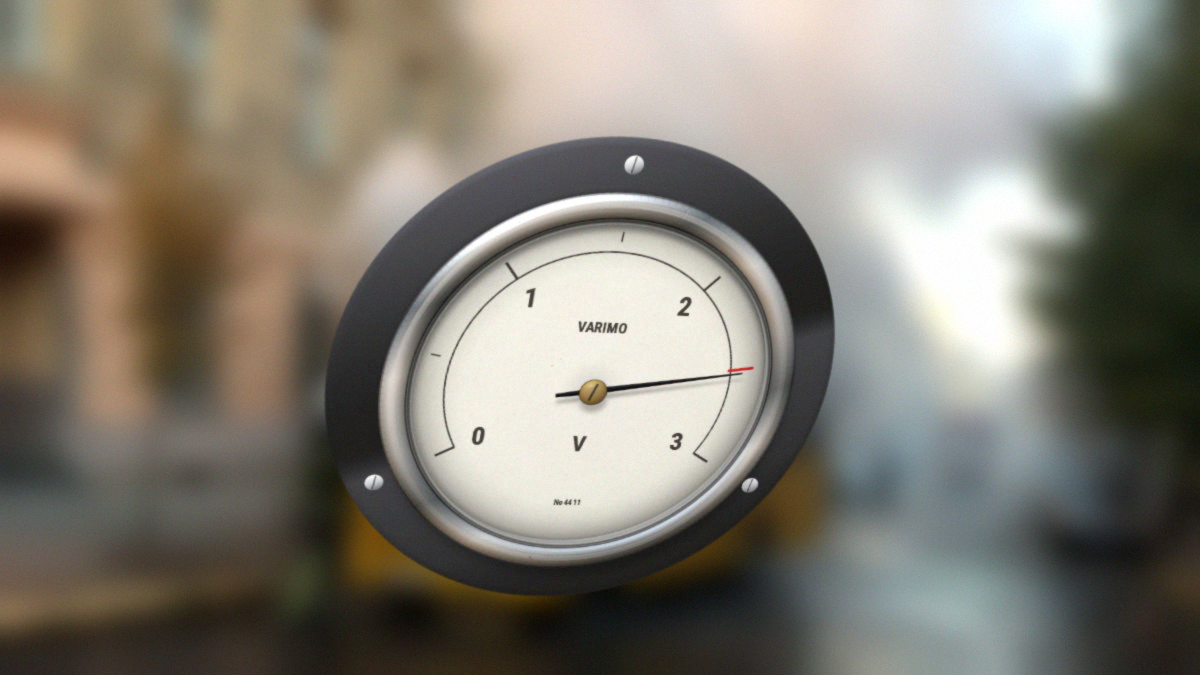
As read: 2.5,V
